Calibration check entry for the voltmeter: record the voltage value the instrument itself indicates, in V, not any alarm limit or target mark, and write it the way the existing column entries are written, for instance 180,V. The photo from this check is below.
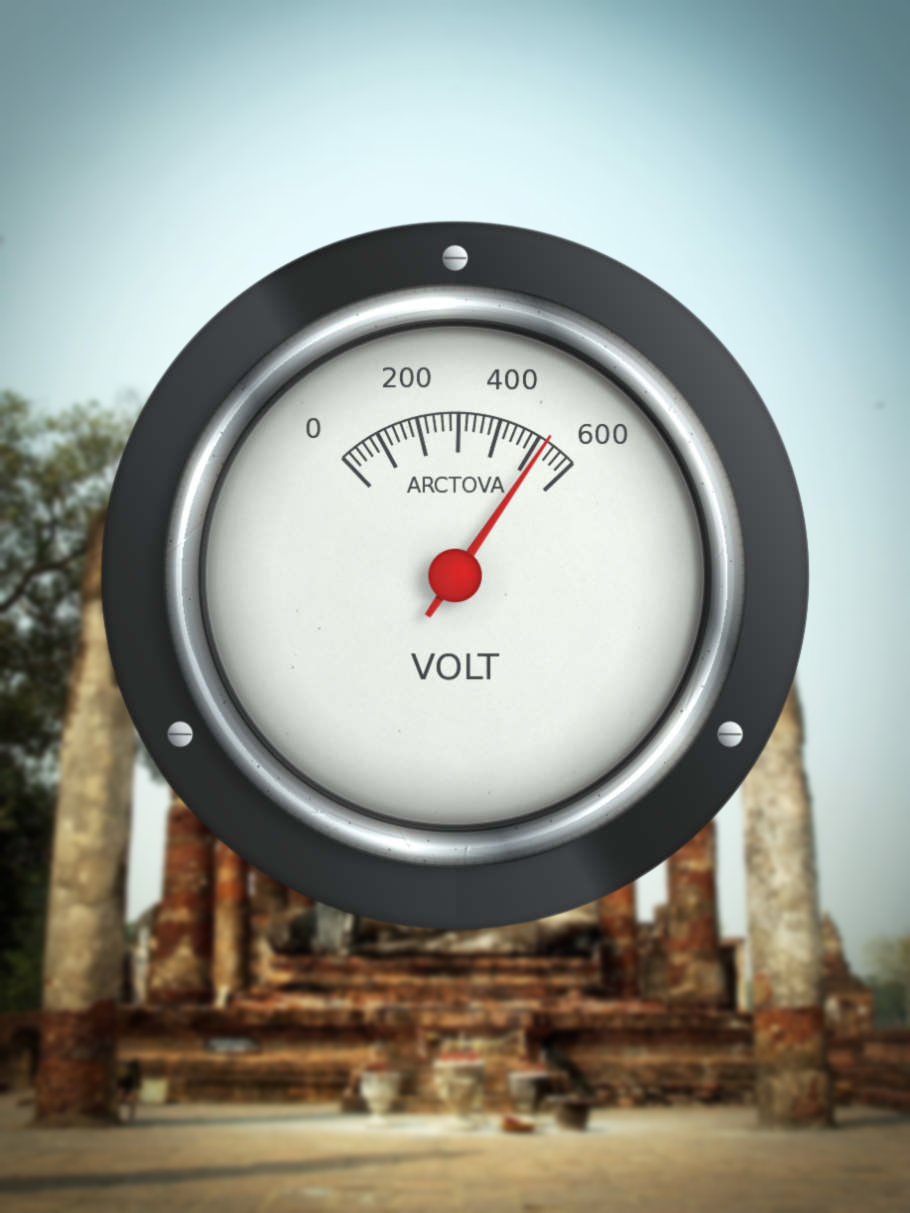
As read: 520,V
